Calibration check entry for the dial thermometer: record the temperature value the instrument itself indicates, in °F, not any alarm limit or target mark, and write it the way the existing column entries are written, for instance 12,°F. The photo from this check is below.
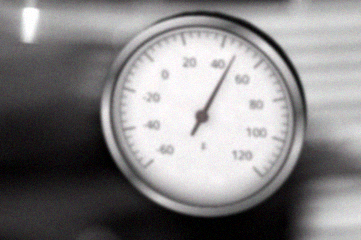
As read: 48,°F
